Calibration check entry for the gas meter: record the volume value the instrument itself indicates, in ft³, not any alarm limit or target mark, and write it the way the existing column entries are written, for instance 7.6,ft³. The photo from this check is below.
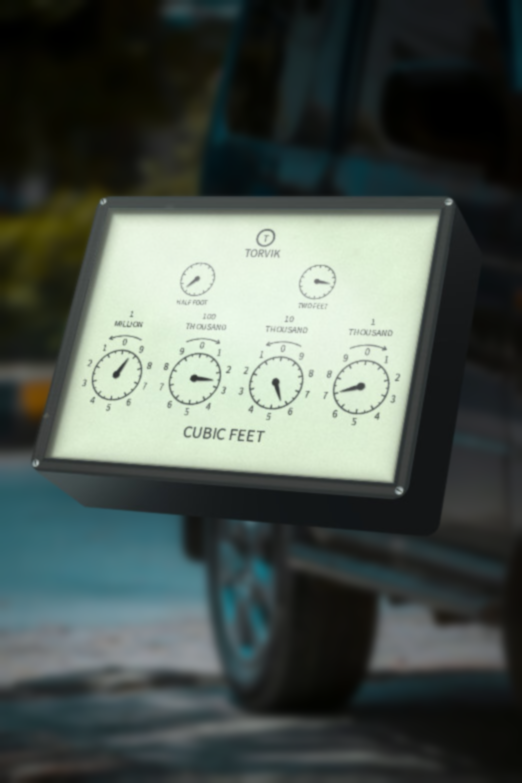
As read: 925700,ft³
